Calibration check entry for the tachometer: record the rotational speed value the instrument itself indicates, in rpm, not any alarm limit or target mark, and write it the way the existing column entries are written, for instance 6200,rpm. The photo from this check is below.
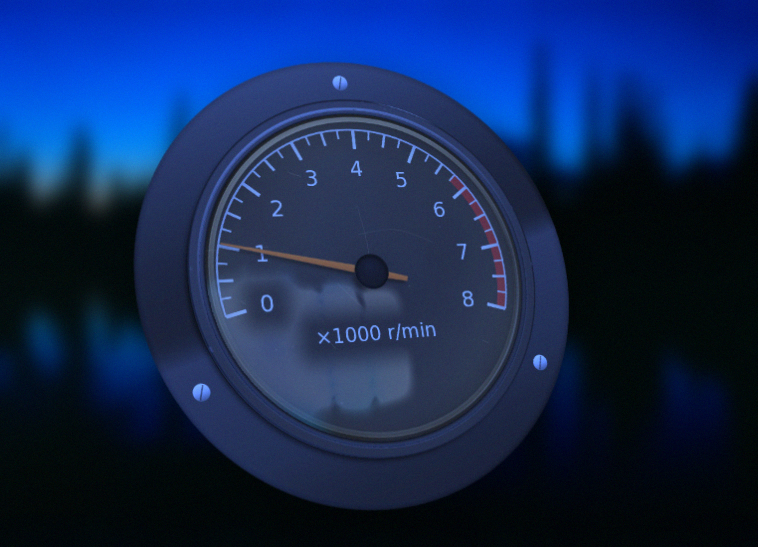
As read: 1000,rpm
